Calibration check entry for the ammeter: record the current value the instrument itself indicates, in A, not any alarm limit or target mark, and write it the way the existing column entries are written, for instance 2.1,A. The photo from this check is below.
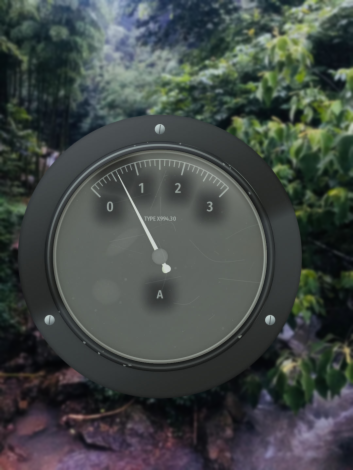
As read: 0.6,A
